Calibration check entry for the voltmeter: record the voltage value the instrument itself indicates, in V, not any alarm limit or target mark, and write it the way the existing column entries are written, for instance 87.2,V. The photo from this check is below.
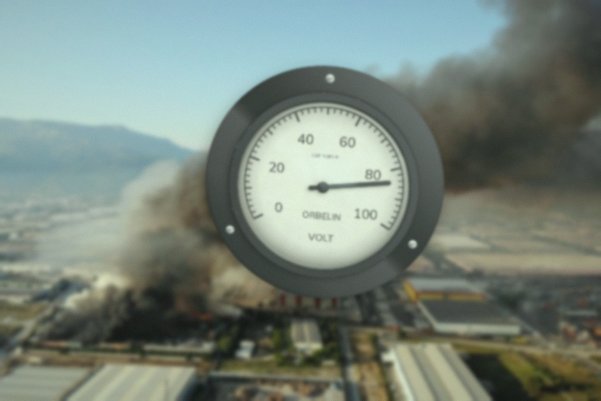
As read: 84,V
